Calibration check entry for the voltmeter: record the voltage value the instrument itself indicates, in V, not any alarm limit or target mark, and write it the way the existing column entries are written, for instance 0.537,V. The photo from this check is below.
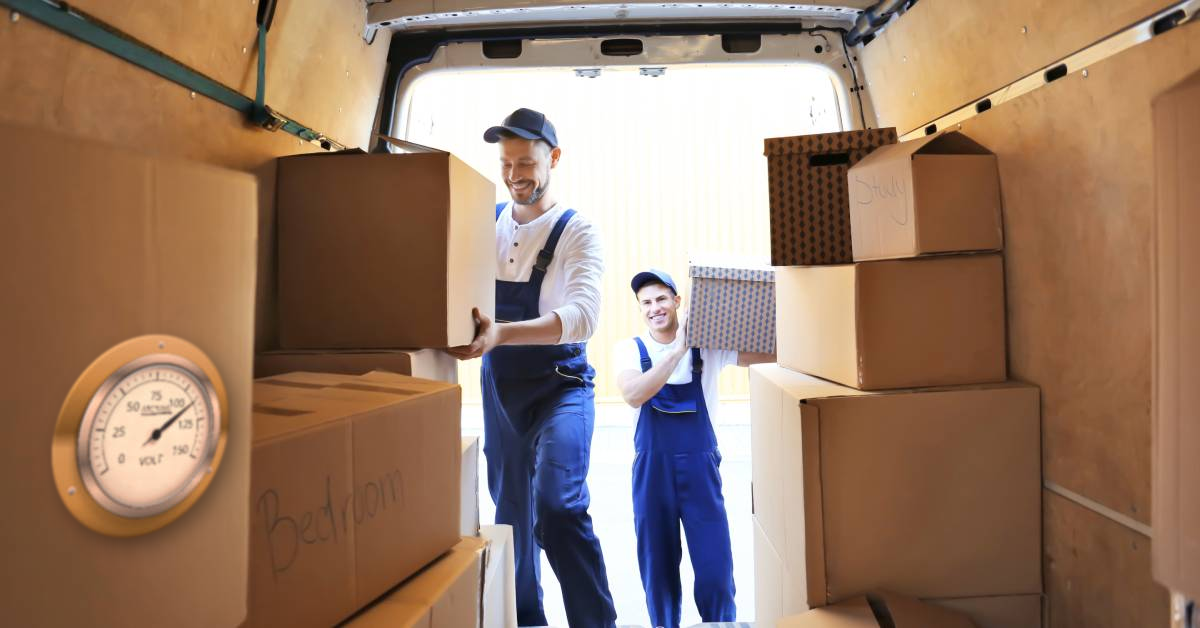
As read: 110,V
